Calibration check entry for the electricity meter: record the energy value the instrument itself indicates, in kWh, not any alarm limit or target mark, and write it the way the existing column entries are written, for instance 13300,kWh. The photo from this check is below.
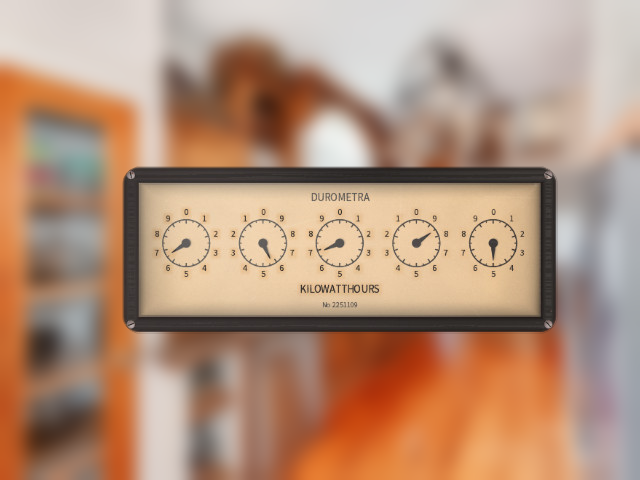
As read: 65685,kWh
